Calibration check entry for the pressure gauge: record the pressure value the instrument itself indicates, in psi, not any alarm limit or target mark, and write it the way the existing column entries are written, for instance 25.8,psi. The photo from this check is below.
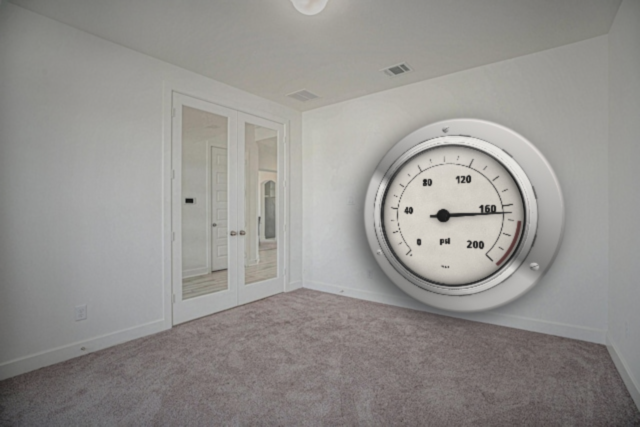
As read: 165,psi
